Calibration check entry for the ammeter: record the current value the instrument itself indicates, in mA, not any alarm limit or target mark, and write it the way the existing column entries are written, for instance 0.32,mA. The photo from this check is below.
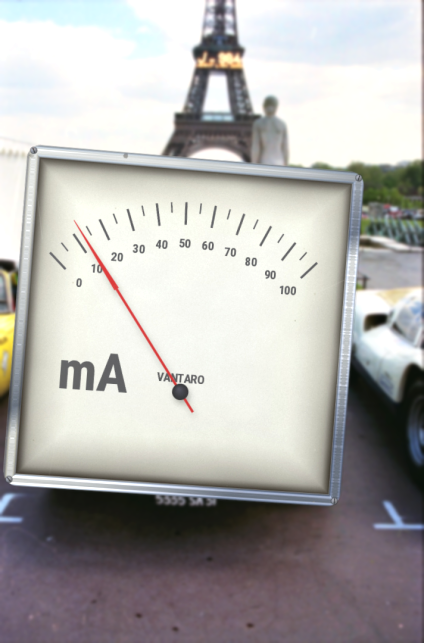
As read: 12.5,mA
